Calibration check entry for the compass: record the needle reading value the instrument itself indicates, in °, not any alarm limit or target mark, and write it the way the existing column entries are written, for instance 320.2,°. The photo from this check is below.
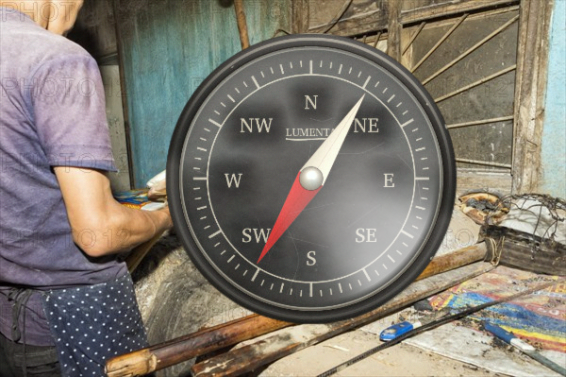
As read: 212.5,°
